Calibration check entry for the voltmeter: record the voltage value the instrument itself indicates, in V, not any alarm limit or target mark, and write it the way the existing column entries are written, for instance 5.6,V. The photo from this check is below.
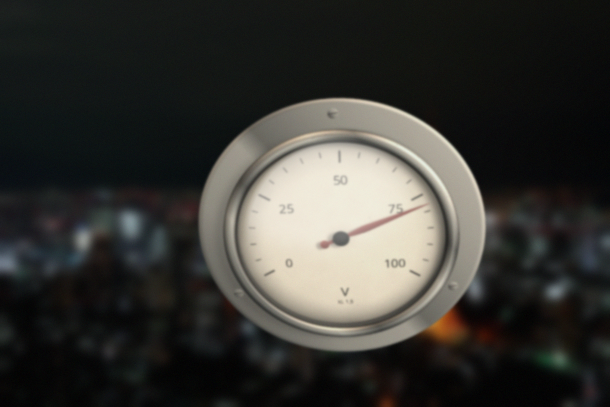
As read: 77.5,V
